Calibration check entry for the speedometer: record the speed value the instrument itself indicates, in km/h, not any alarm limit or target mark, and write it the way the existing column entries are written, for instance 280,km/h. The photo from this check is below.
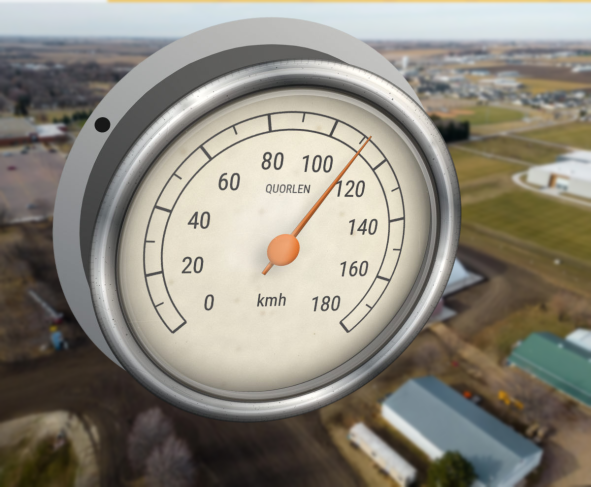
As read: 110,km/h
